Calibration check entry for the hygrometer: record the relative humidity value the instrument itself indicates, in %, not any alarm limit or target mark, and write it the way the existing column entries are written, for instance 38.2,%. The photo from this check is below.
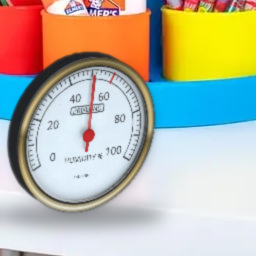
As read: 50,%
